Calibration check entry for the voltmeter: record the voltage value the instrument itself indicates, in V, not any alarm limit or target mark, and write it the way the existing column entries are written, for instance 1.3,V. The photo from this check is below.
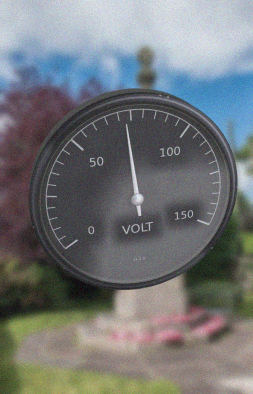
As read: 72.5,V
